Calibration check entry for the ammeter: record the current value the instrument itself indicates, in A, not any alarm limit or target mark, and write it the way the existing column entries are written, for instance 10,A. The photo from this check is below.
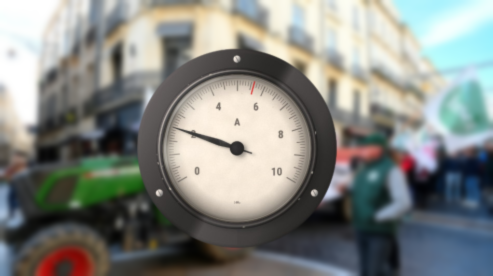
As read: 2,A
